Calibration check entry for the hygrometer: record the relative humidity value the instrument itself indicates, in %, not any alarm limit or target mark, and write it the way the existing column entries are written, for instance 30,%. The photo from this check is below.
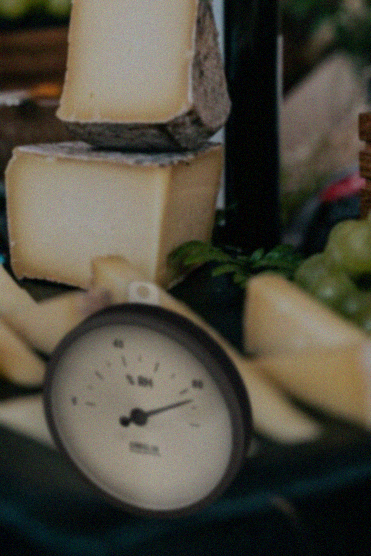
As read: 85,%
